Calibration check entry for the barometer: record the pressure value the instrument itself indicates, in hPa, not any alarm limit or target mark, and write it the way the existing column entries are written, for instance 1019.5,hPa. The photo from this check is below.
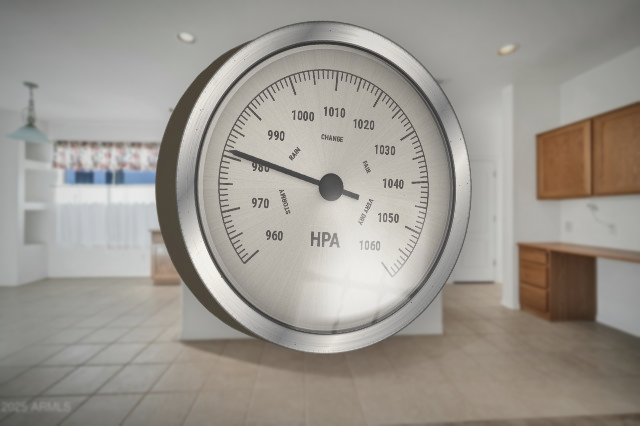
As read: 981,hPa
